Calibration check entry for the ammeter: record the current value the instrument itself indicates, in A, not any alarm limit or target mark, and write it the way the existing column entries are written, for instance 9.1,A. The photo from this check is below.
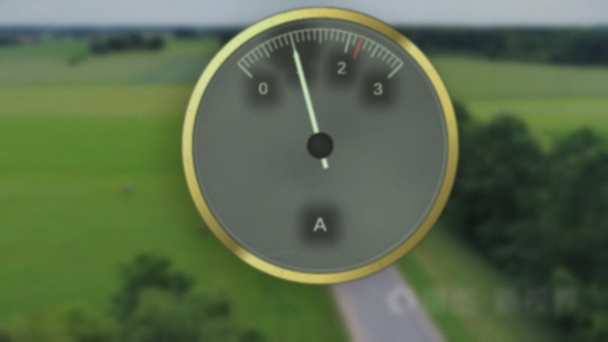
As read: 1,A
